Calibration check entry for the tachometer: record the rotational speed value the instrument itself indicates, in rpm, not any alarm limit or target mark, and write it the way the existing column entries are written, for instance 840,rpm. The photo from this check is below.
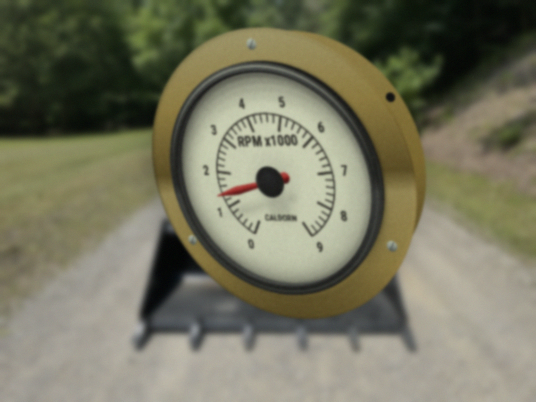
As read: 1400,rpm
